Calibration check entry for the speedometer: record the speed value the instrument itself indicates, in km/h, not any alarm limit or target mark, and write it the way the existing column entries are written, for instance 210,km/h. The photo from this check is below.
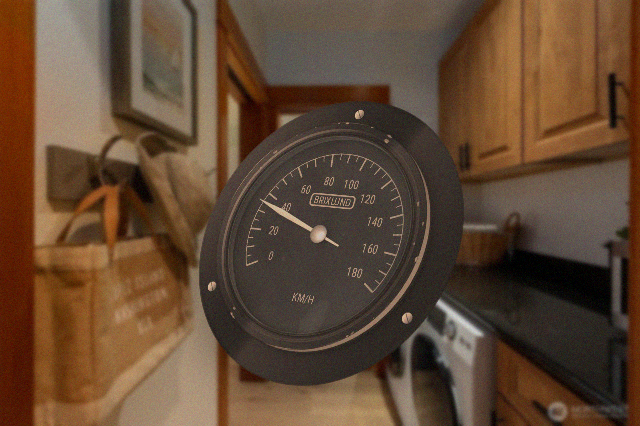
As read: 35,km/h
